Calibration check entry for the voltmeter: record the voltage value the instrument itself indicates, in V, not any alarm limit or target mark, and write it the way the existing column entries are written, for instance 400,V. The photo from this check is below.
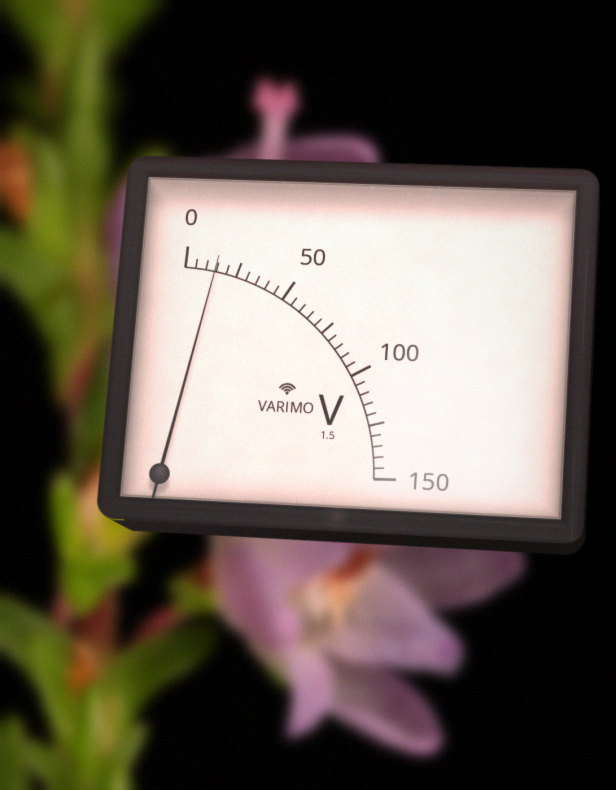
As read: 15,V
